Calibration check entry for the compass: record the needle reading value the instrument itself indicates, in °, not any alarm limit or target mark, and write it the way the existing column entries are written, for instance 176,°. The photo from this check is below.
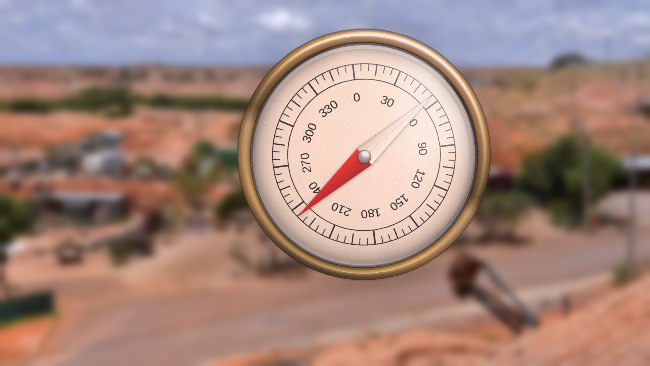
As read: 235,°
